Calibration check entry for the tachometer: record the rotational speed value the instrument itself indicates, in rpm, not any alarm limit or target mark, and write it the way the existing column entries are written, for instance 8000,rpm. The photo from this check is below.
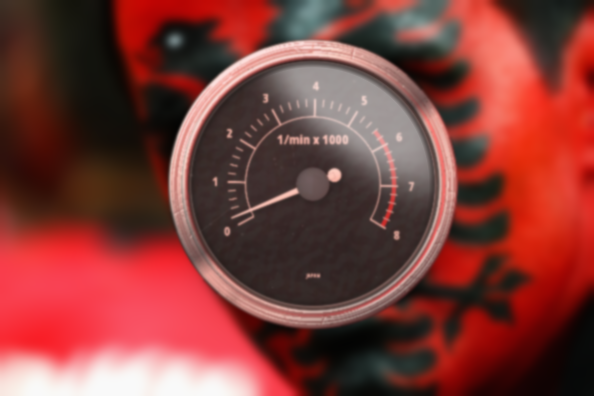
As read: 200,rpm
